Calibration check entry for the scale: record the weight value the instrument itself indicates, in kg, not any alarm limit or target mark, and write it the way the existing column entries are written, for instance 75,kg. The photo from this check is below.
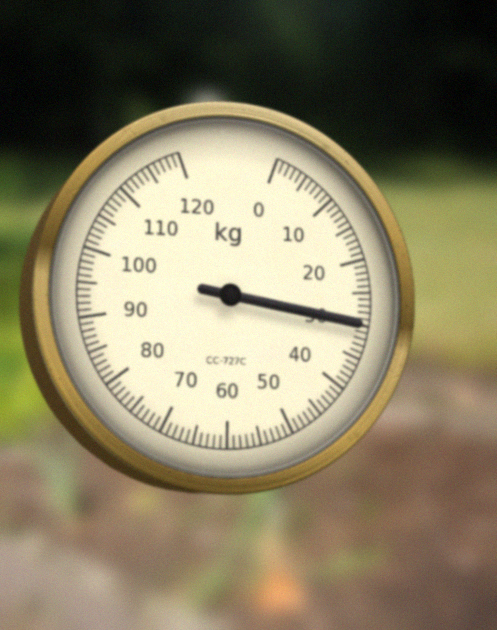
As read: 30,kg
